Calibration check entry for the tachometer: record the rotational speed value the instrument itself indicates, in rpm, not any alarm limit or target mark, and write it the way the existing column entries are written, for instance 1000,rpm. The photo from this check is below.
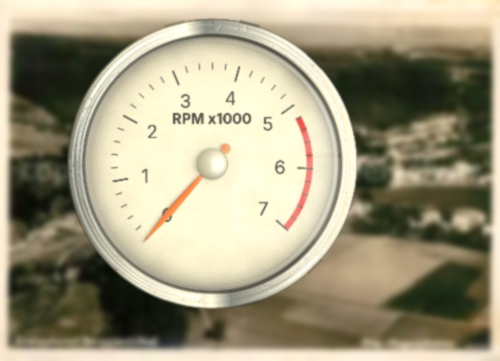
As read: 0,rpm
